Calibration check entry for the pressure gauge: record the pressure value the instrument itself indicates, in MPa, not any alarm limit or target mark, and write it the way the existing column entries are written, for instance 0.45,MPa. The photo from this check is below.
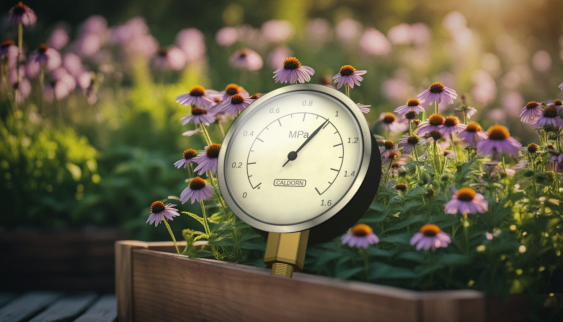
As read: 1,MPa
